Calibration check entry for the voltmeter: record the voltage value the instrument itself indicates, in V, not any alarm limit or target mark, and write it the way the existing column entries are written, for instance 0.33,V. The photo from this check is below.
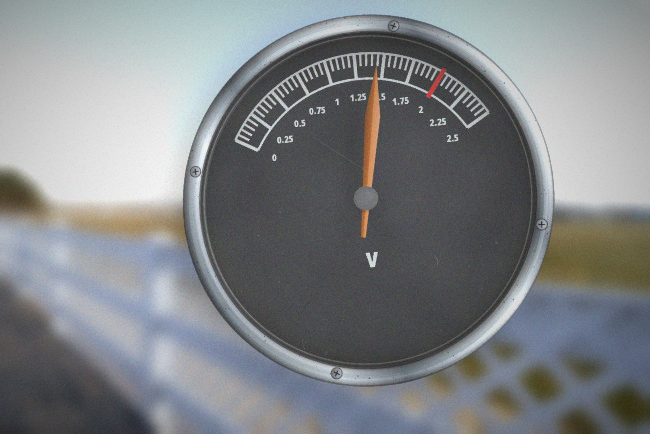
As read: 1.45,V
